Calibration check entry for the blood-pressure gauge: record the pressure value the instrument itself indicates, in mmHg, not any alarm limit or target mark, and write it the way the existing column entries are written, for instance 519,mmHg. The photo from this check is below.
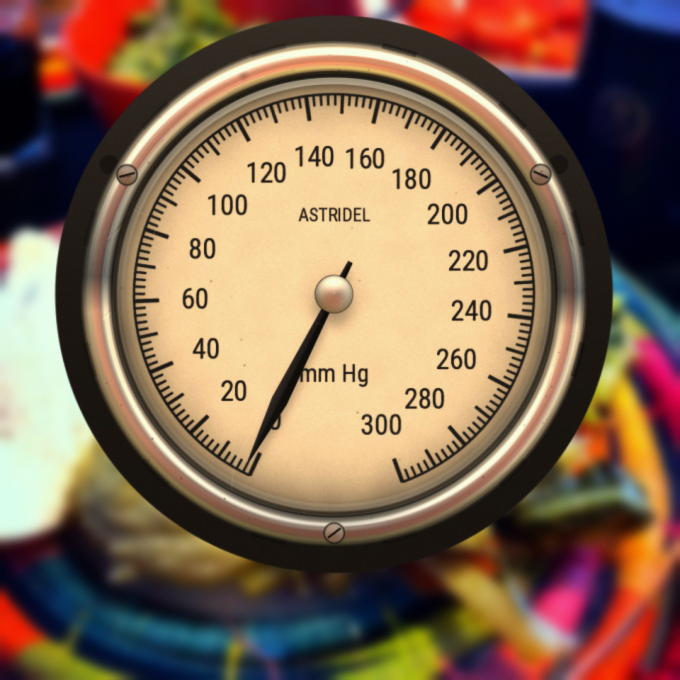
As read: 2,mmHg
